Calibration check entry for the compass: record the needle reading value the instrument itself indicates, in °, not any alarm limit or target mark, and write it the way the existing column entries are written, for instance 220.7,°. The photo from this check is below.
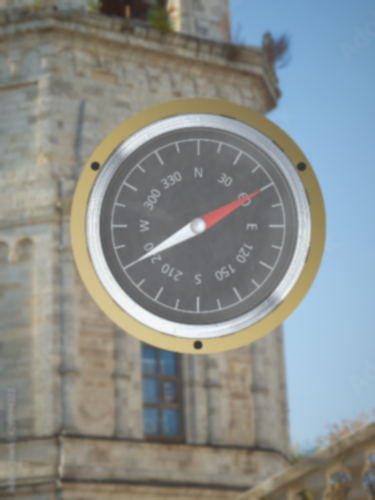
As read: 60,°
